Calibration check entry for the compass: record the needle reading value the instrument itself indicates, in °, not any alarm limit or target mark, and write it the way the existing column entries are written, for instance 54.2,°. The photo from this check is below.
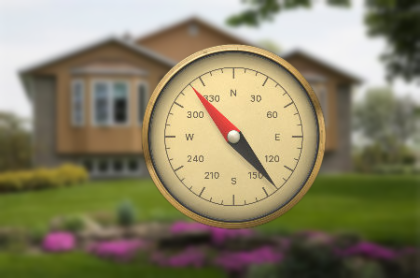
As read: 320,°
